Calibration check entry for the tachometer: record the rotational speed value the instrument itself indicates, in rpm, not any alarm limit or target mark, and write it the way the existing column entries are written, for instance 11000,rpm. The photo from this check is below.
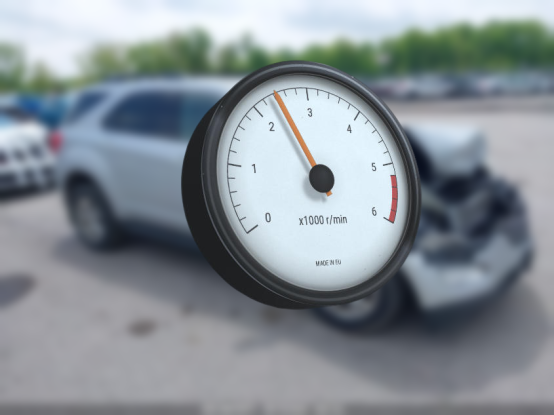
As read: 2400,rpm
